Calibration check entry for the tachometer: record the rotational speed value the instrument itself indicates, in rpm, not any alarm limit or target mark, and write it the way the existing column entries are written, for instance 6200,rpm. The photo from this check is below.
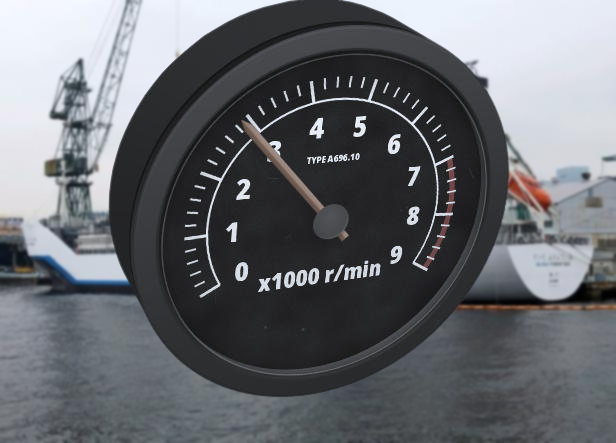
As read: 2900,rpm
